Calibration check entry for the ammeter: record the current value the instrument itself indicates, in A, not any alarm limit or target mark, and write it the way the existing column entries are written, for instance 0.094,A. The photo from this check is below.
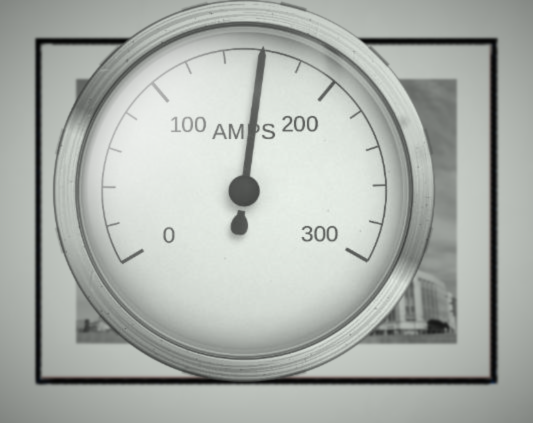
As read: 160,A
